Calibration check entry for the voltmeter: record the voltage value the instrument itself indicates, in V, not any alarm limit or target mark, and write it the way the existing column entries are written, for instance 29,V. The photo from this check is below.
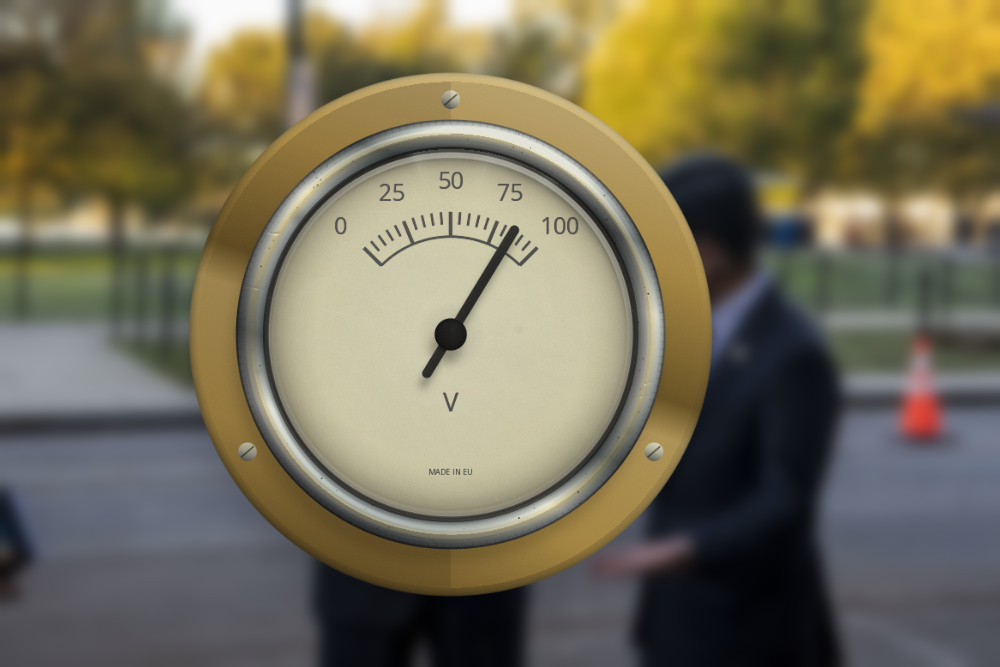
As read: 85,V
